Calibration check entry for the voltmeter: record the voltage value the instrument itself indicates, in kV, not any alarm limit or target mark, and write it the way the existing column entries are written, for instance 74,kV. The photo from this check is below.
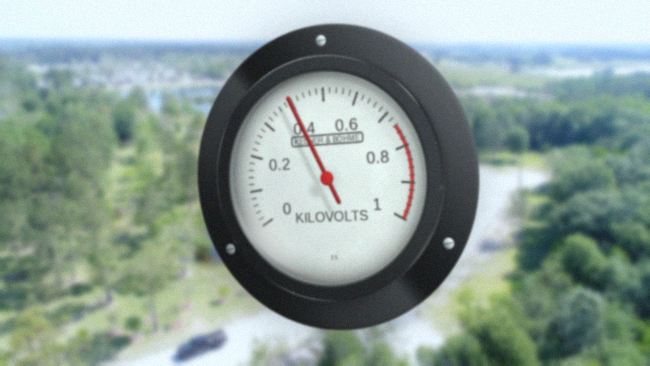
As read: 0.4,kV
